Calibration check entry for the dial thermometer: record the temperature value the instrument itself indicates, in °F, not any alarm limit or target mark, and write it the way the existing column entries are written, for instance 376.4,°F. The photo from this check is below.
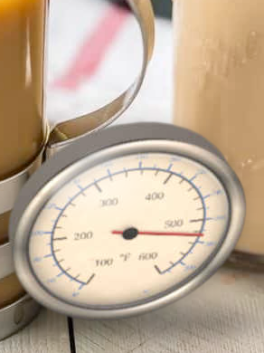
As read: 520,°F
